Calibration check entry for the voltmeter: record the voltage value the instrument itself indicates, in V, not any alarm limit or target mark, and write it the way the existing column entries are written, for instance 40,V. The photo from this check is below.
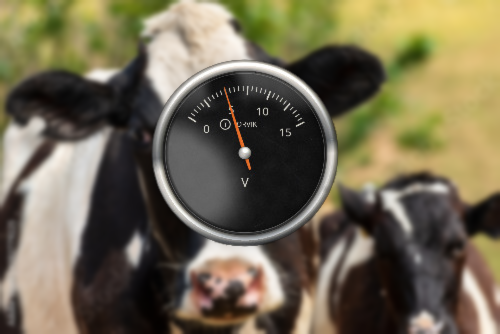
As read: 5,V
